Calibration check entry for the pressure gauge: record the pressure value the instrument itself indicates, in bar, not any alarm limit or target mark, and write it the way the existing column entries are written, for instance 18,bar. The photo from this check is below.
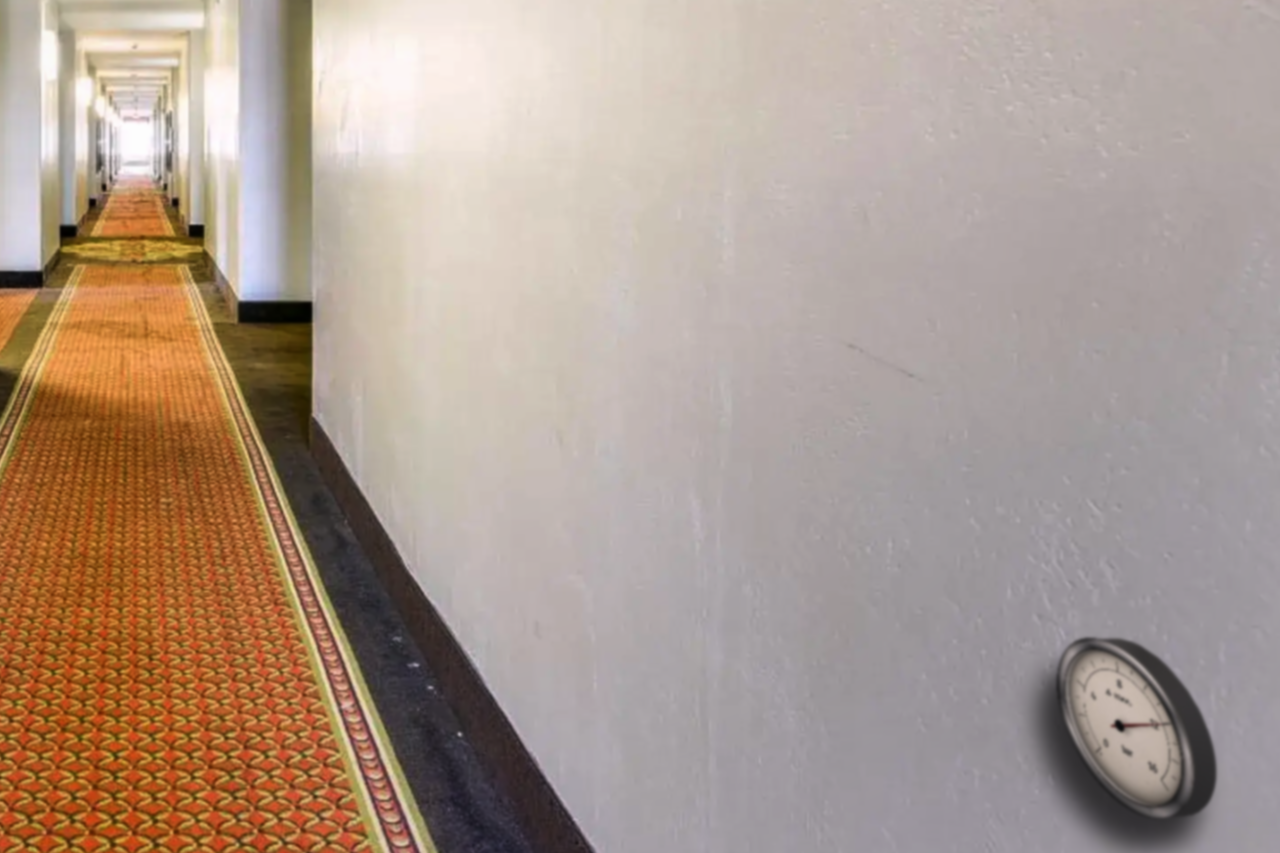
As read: 12,bar
